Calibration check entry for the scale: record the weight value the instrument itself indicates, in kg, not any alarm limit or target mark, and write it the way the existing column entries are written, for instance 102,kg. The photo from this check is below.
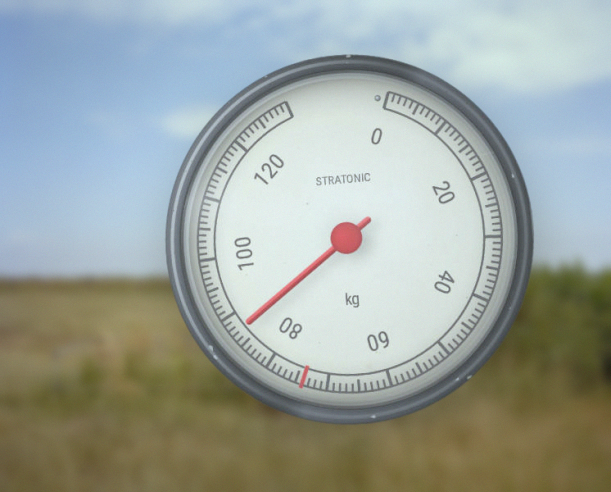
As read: 87,kg
